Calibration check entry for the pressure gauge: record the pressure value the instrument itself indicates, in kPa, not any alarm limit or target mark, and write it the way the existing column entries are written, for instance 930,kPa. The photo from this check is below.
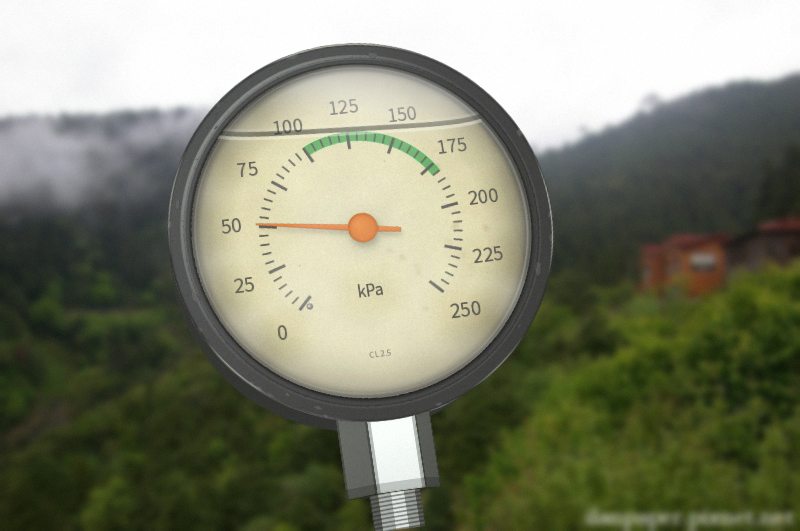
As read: 50,kPa
